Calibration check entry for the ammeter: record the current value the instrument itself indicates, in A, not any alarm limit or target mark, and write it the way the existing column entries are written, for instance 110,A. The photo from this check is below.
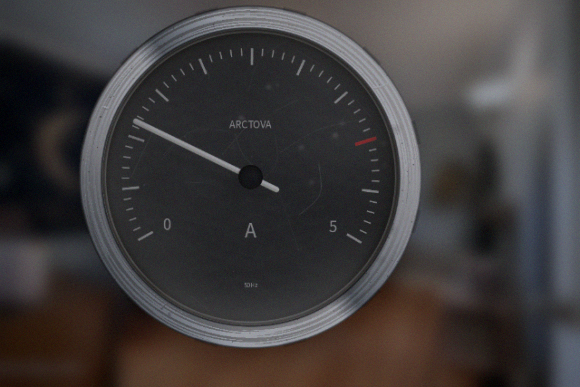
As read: 1.15,A
